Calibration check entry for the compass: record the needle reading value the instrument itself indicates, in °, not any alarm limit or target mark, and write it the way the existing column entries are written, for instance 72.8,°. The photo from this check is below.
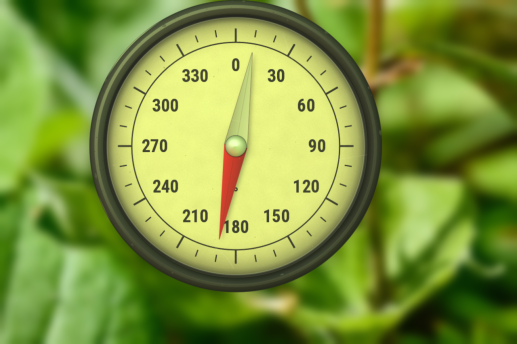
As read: 190,°
